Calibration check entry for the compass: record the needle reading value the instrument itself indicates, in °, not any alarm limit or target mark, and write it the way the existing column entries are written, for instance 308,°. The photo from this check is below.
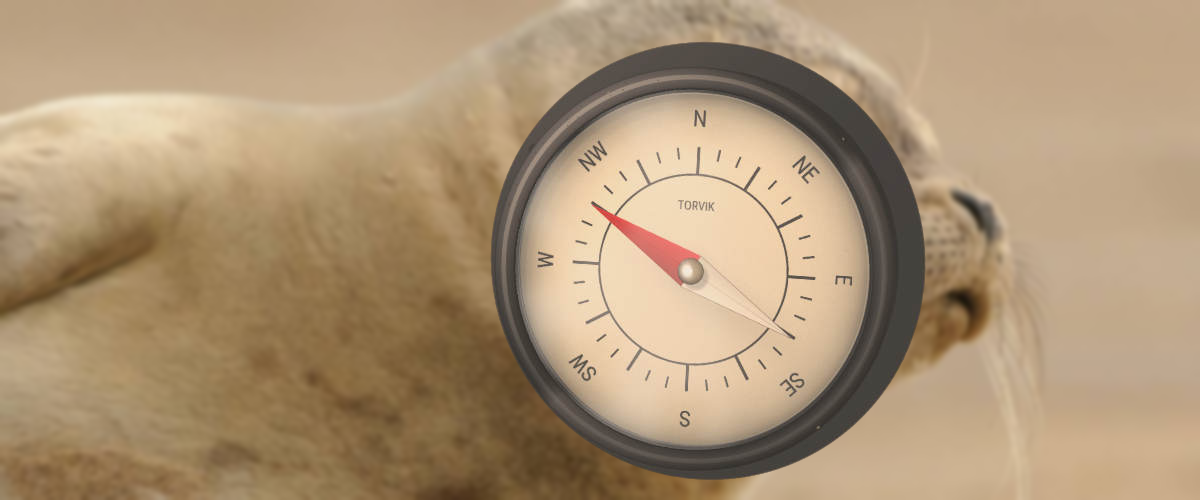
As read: 300,°
